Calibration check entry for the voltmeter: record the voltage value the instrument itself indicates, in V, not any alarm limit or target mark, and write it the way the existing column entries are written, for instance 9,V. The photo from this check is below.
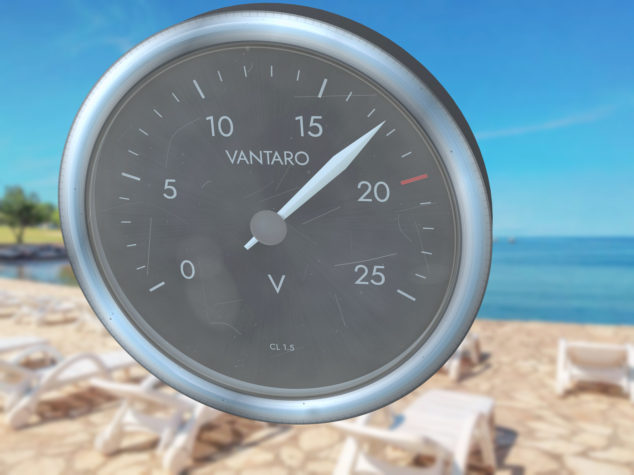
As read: 17.5,V
